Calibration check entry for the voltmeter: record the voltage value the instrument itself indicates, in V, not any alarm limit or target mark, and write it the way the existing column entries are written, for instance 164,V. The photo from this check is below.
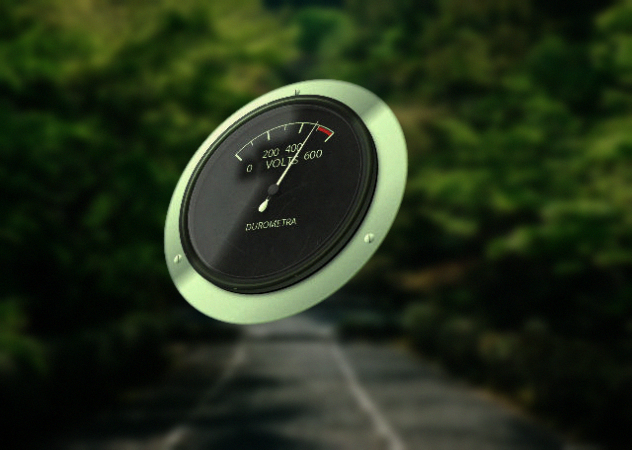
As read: 500,V
